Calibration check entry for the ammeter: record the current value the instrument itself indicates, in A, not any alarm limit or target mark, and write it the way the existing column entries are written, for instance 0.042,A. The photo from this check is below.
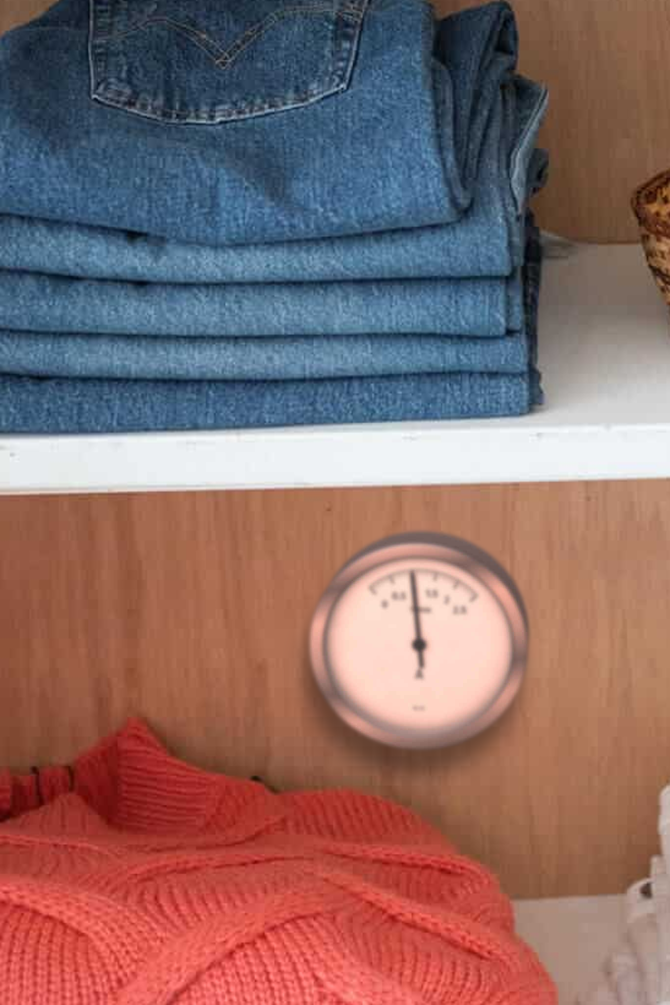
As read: 1,A
